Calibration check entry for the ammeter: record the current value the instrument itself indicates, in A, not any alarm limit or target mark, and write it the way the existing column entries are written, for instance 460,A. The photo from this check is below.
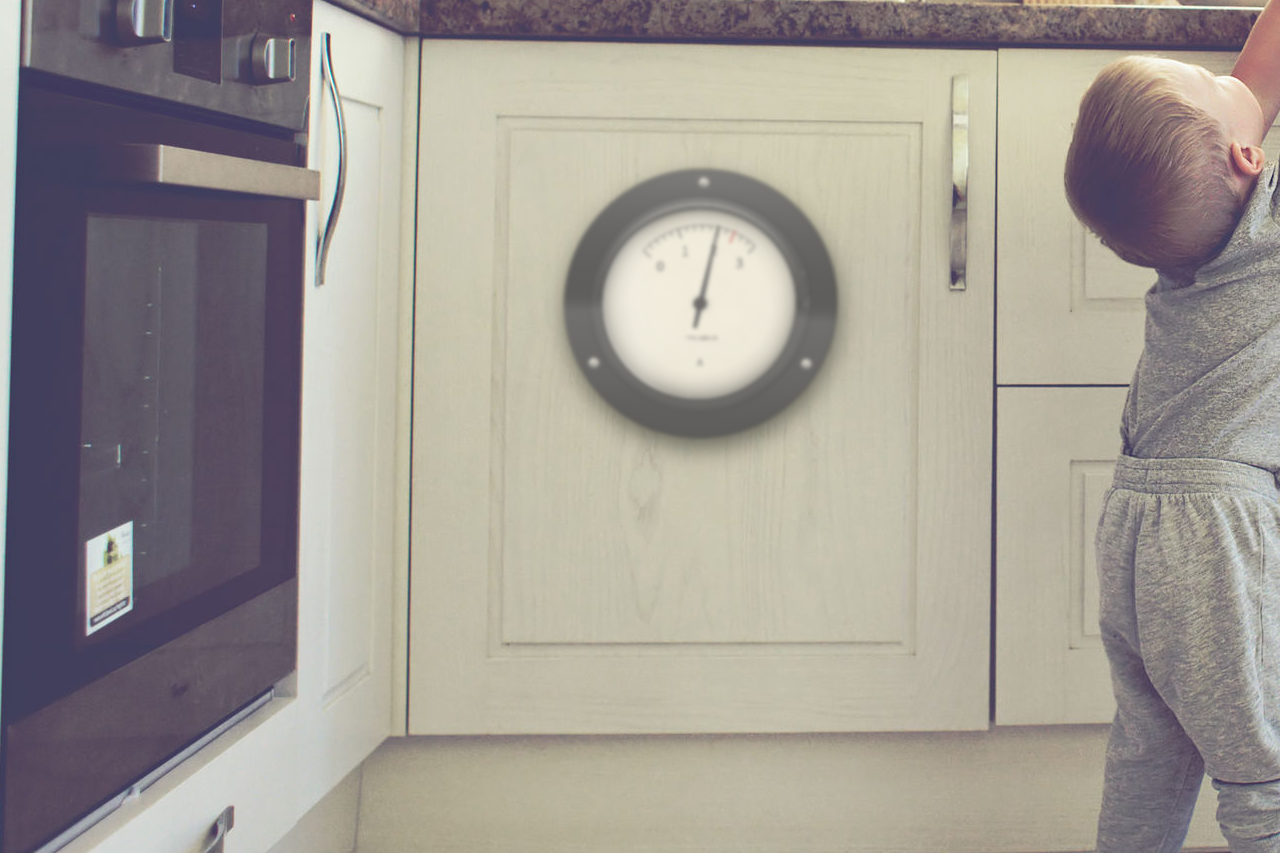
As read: 2,A
